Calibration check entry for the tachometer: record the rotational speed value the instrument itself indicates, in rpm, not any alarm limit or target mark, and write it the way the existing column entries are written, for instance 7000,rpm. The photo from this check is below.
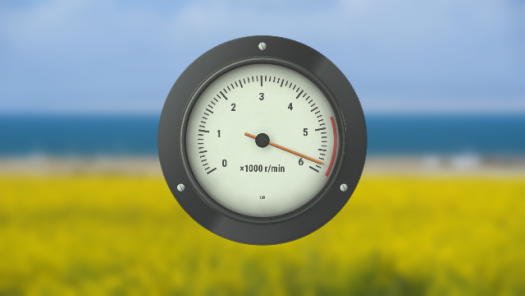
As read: 5800,rpm
